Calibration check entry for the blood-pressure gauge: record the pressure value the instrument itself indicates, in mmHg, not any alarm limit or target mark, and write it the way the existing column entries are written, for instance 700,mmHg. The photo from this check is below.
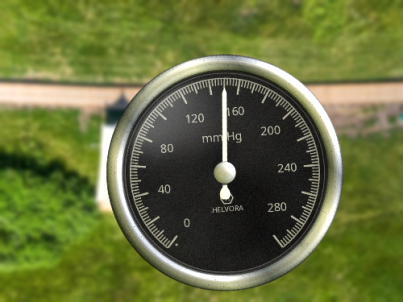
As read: 150,mmHg
